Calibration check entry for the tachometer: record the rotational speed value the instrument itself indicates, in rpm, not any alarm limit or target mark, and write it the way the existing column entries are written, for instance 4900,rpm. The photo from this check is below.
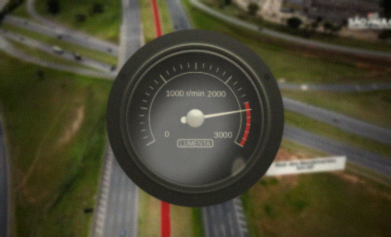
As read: 2500,rpm
